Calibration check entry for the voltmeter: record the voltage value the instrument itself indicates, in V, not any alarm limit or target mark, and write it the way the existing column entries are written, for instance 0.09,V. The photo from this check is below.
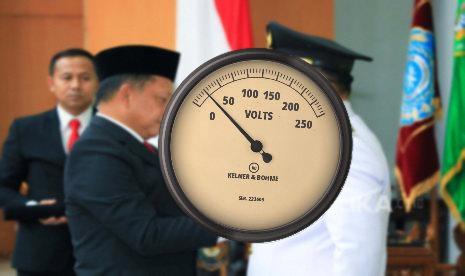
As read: 25,V
